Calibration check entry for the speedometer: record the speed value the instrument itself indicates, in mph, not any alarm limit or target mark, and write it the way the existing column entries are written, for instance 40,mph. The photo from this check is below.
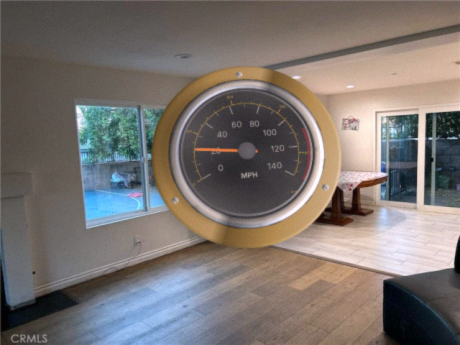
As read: 20,mph
